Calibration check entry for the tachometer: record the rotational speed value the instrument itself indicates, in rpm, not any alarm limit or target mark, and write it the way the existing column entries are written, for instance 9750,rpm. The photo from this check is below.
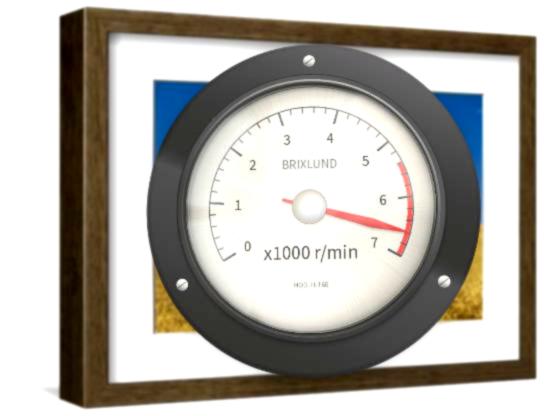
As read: 6600,rpm
